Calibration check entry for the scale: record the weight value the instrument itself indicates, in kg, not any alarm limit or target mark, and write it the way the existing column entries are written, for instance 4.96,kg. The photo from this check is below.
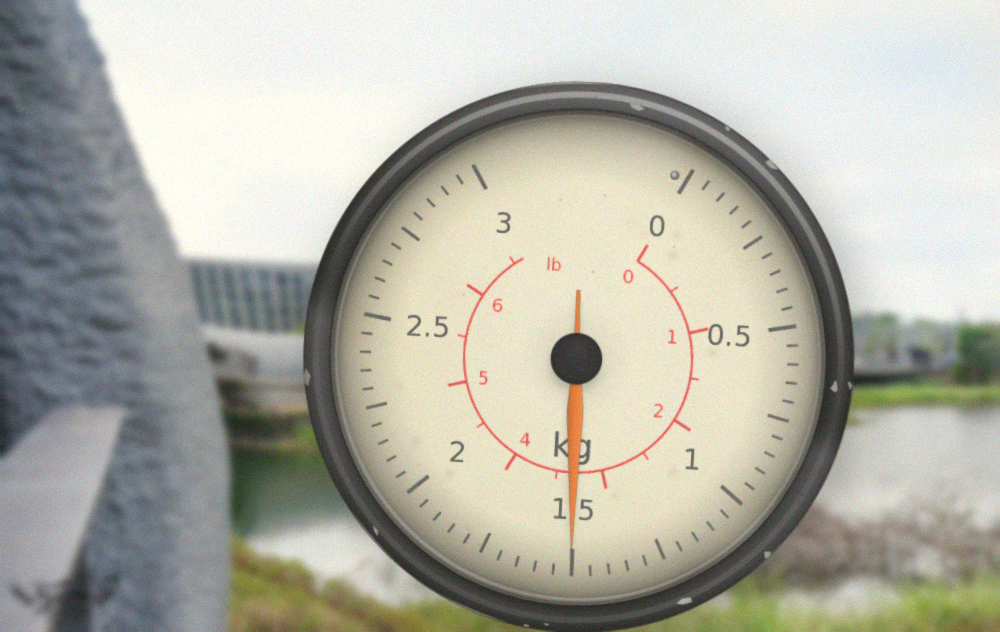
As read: 1.5,kg
